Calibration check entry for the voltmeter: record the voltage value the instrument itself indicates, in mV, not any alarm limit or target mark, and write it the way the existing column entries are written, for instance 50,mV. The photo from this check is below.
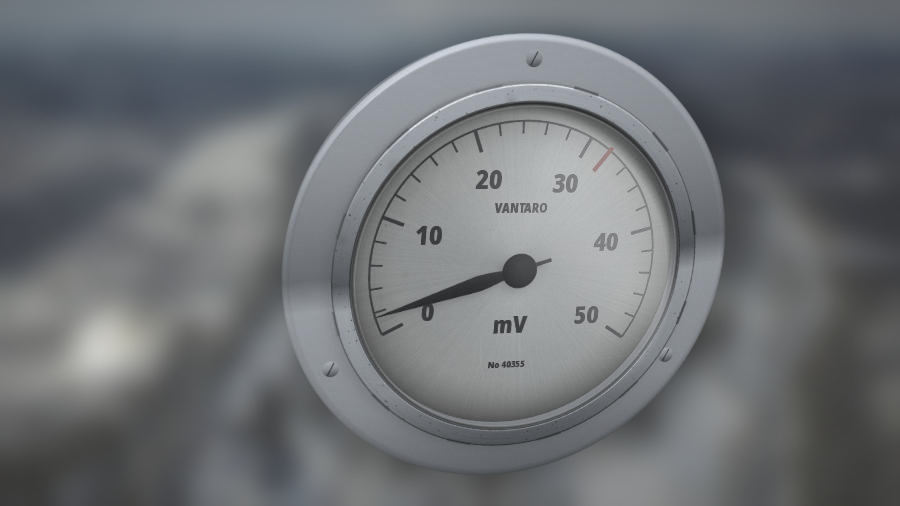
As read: 2,mV
